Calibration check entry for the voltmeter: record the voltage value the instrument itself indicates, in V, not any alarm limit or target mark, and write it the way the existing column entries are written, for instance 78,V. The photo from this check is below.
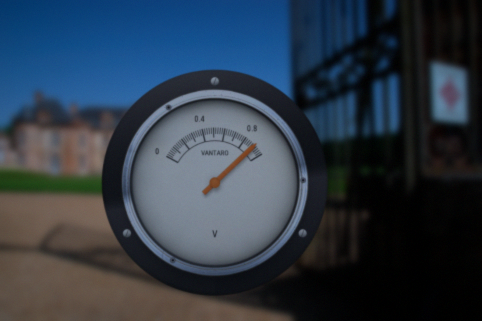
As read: 0.9,V
